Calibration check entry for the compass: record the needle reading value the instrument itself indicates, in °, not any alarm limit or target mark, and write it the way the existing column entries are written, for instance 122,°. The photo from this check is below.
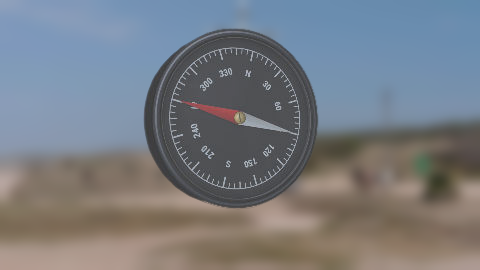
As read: 270,°
